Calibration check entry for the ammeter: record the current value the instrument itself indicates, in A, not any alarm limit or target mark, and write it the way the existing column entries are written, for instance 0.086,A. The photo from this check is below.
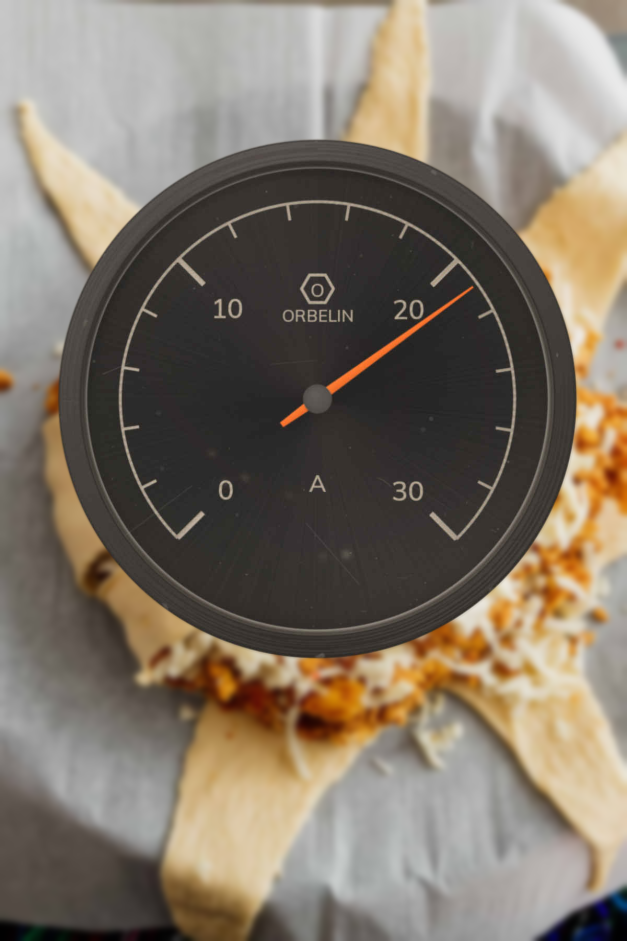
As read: 21,A
